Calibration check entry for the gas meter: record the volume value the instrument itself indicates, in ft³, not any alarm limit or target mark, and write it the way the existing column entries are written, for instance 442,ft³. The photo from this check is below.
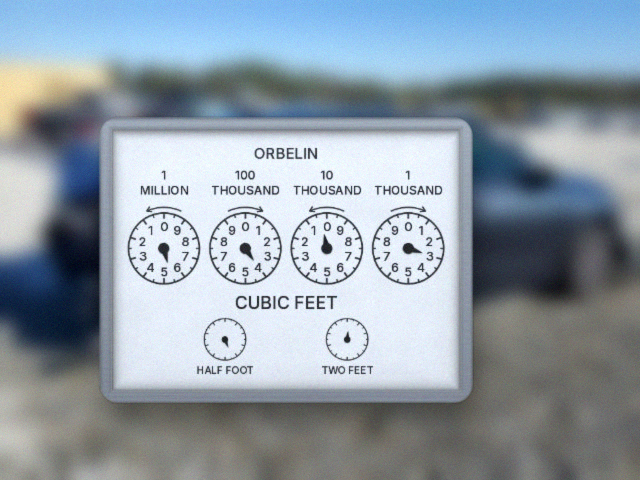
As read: 540300,ft³
